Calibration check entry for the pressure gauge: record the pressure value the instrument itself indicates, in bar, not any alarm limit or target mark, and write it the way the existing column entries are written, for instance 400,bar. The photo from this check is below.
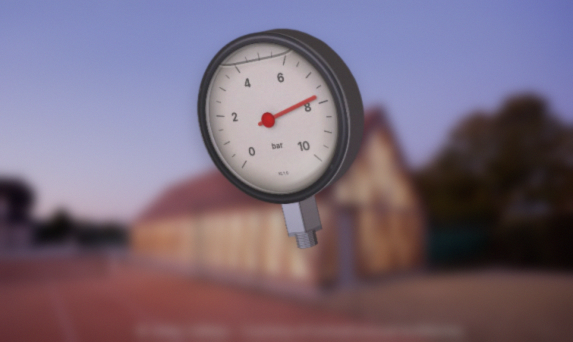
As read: 7.75,bar
